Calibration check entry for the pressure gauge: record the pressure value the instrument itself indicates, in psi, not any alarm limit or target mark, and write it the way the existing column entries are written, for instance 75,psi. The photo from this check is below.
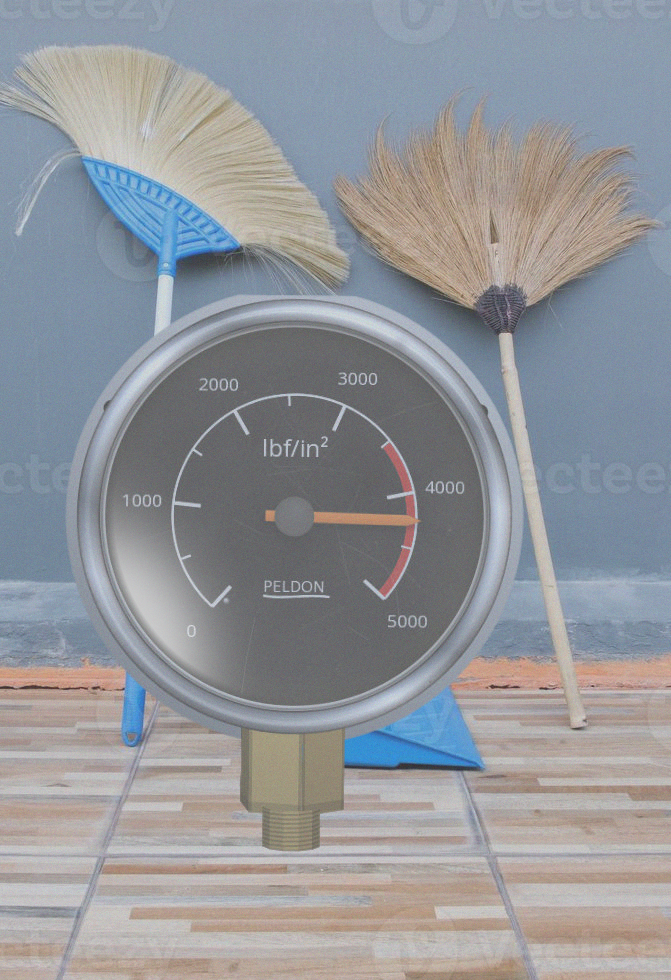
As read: 4250,psi
